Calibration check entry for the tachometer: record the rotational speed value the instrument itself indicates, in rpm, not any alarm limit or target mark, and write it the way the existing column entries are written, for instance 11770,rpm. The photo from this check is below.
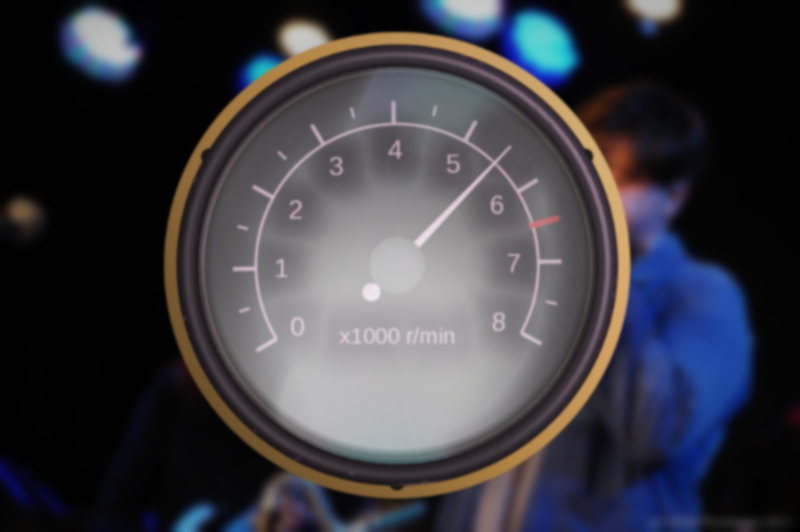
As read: 5500,rpm
